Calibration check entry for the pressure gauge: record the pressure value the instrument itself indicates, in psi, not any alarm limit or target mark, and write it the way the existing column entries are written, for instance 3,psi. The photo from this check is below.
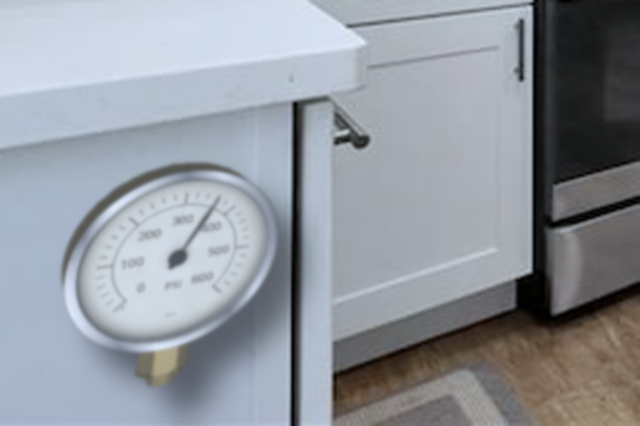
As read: 360,psi
